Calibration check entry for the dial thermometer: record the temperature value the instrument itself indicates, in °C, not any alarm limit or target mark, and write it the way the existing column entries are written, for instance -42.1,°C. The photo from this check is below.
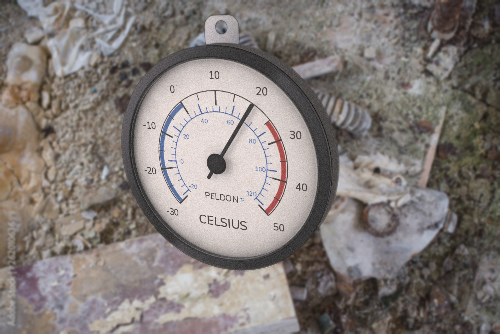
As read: 20,°C
